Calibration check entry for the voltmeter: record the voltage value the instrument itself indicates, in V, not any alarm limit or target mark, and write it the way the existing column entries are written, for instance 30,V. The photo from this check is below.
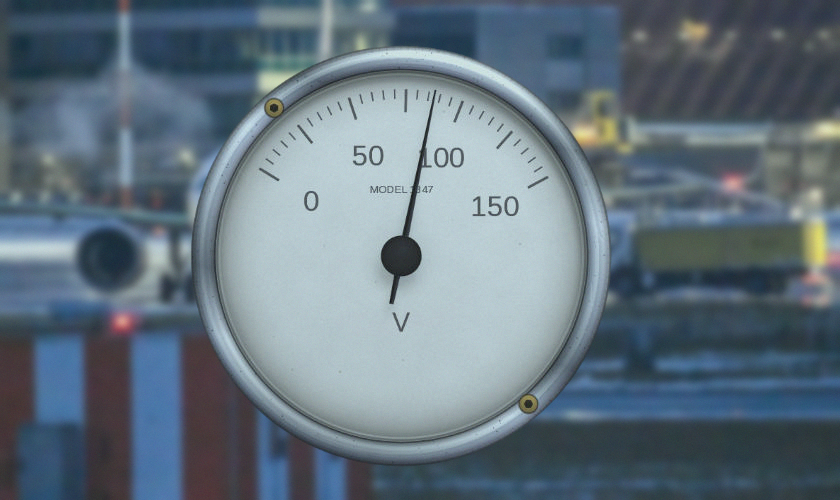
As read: 87.5,V
